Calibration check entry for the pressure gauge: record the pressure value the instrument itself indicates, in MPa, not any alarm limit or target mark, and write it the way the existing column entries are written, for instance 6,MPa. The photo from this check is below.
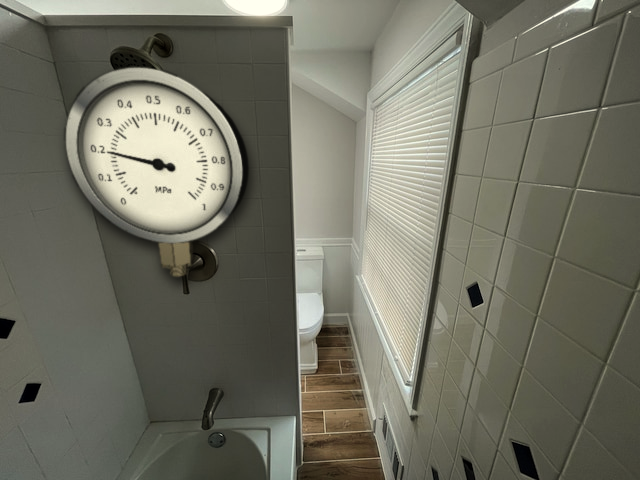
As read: 0.2,MPa
